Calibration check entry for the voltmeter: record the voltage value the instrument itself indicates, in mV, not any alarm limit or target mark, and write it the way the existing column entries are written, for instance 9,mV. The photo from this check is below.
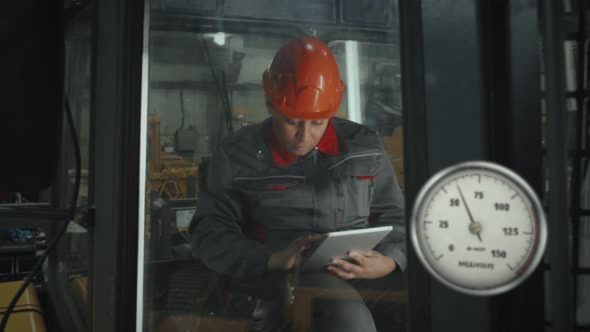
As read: 60,mV
